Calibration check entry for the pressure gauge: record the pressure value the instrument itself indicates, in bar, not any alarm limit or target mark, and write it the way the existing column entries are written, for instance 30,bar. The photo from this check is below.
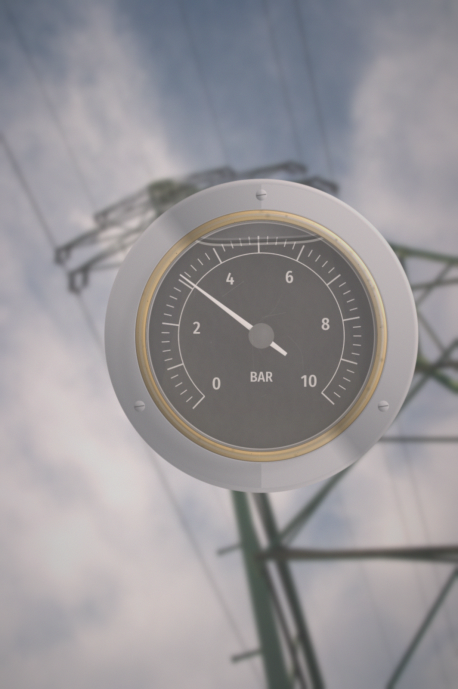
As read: 3.1,bar
